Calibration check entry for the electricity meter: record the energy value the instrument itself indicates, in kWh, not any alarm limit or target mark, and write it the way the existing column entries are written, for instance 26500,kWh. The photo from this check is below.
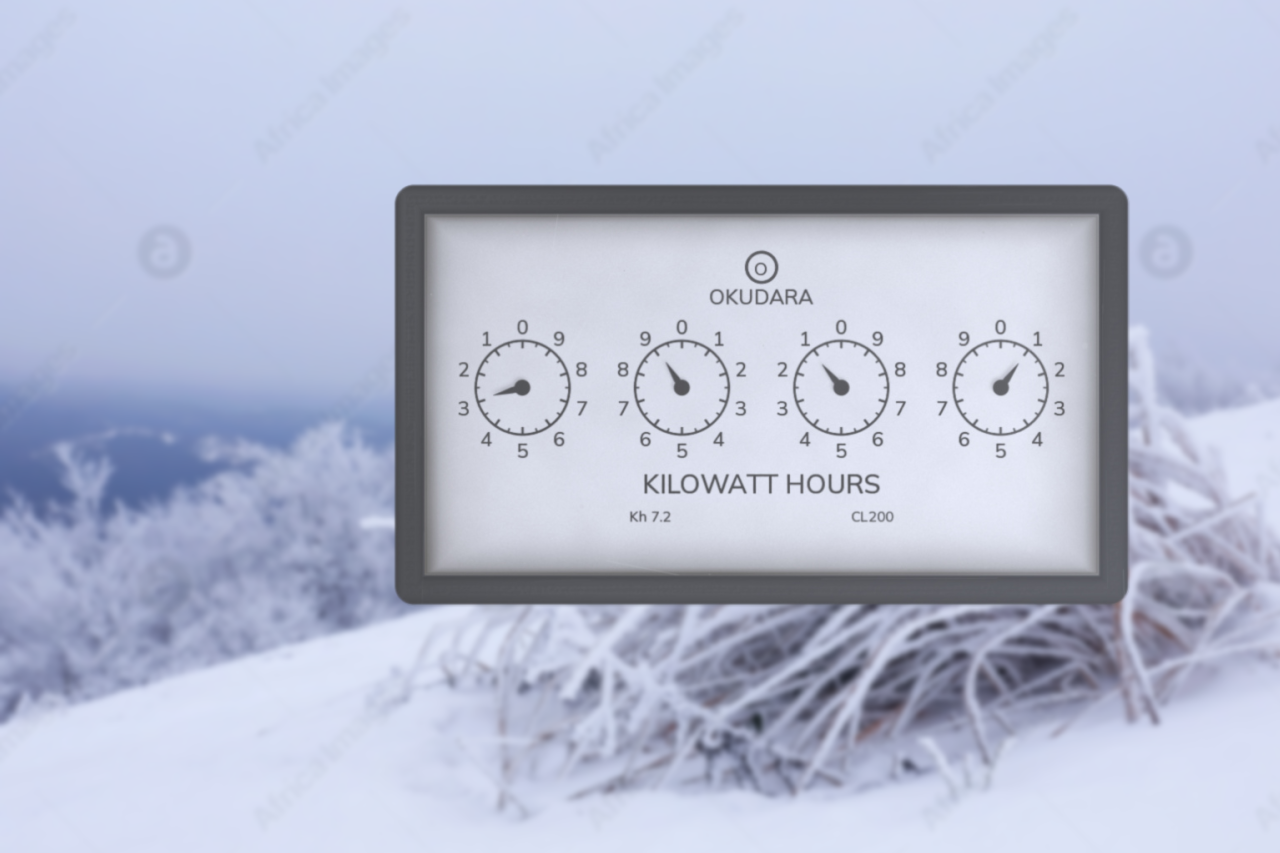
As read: 2911,kWh
